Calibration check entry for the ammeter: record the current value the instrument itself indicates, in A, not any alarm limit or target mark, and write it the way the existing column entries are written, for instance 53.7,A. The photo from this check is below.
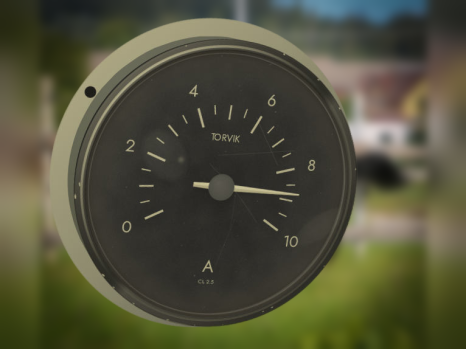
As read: 8.75,A
